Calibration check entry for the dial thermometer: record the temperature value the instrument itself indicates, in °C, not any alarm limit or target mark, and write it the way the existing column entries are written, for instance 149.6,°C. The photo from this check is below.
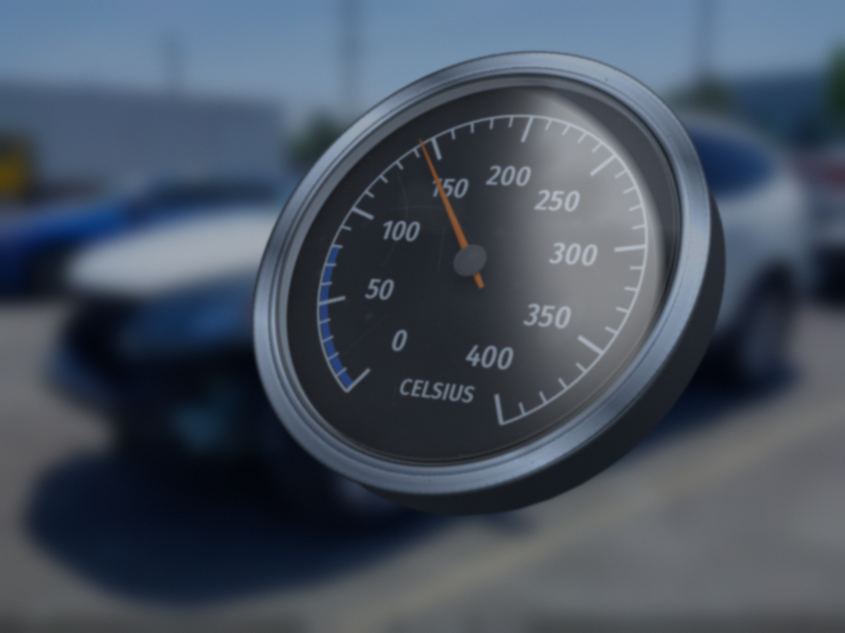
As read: 145,°C
